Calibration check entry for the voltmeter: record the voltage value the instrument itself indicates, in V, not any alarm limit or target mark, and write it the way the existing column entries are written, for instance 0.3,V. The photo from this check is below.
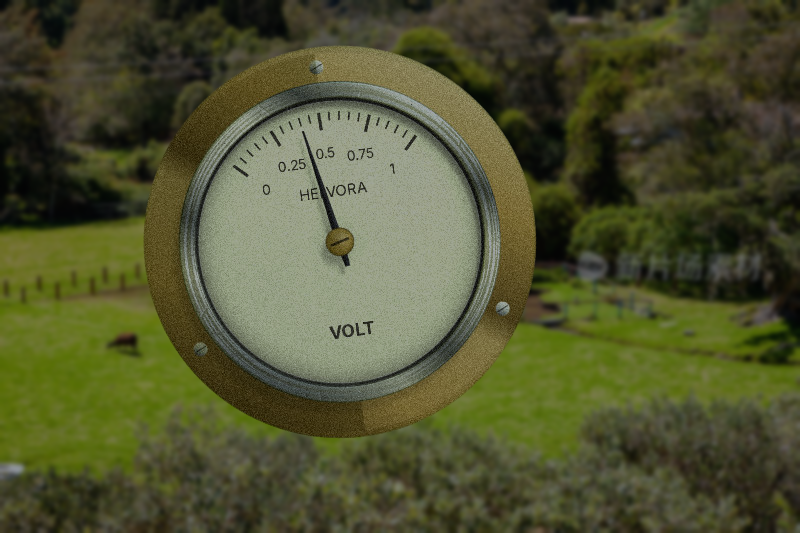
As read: 0.4,V
